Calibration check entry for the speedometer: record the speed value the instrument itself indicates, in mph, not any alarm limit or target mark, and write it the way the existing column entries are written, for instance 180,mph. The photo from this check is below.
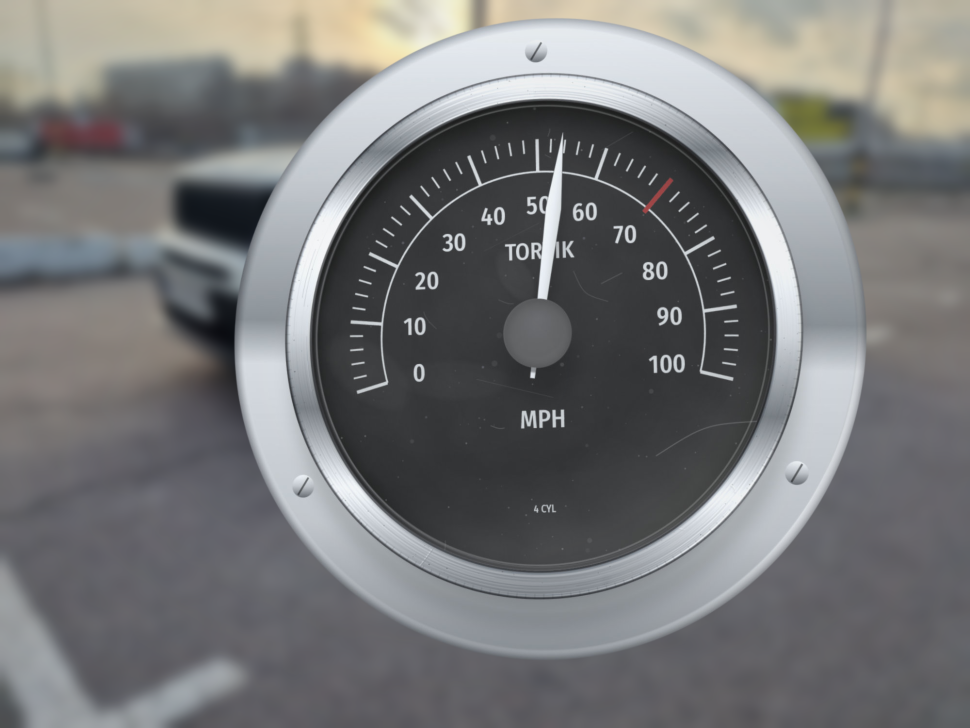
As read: 54,mph
